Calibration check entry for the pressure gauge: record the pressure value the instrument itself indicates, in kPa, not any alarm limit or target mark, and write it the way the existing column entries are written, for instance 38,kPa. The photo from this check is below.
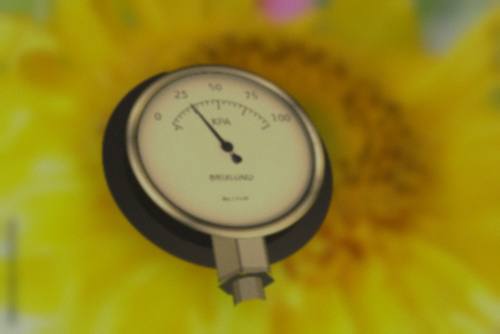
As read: 25,kPa
